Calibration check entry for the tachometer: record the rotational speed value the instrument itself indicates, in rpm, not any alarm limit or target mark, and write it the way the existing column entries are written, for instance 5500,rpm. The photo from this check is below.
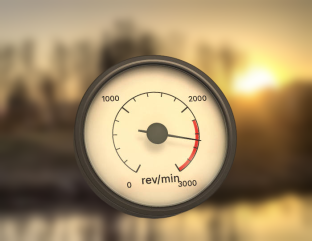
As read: 2500,rpm
